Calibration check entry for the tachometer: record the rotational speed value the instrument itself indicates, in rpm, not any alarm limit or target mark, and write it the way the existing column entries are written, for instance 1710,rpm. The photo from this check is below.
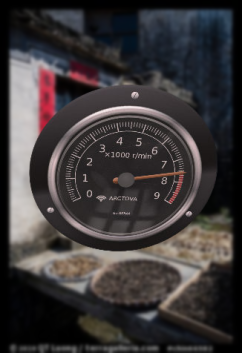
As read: 7500,rpm
